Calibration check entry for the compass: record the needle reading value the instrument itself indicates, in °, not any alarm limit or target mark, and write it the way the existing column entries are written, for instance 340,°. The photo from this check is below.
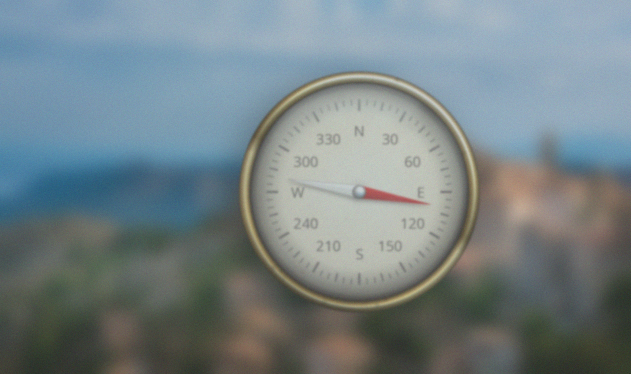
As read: 100,°
